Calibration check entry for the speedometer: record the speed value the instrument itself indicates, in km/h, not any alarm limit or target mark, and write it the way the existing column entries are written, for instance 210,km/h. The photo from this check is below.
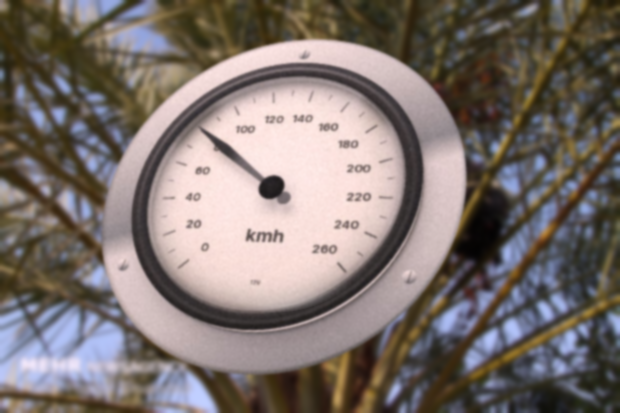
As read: 80,km/h
